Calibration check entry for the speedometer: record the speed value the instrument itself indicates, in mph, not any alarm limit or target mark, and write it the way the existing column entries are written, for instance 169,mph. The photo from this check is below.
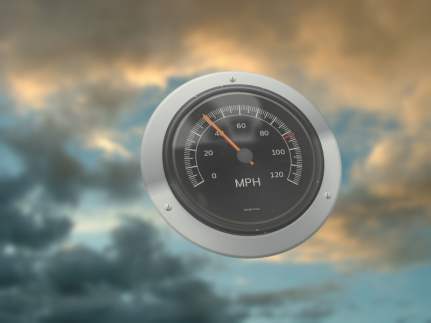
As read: 40,mph
